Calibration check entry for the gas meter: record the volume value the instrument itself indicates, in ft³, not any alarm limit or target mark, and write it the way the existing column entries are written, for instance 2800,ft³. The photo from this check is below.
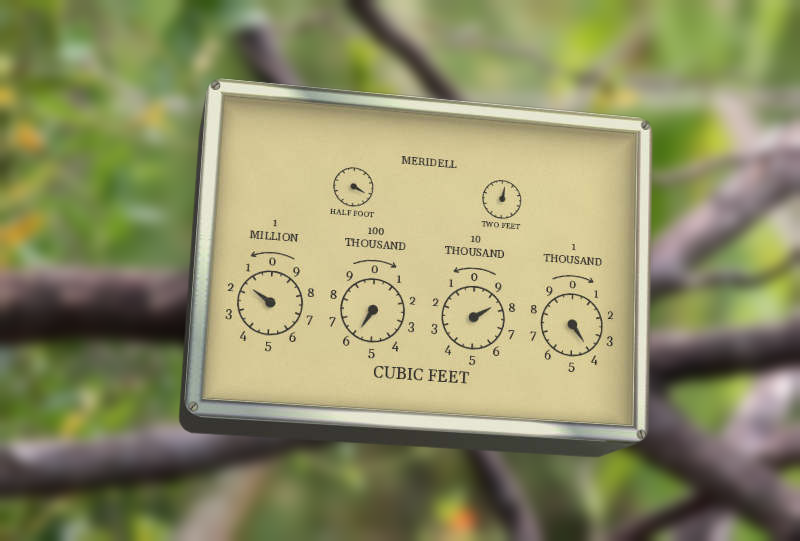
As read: 158400,ft³
